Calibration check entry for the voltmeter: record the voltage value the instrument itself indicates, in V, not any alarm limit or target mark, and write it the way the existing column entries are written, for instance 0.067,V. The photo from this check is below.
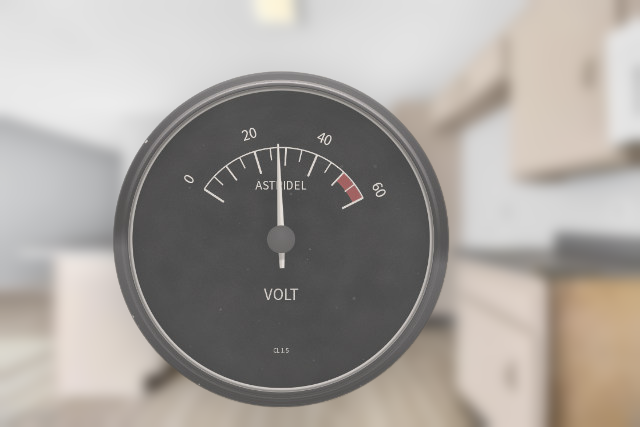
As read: 27.5,V
